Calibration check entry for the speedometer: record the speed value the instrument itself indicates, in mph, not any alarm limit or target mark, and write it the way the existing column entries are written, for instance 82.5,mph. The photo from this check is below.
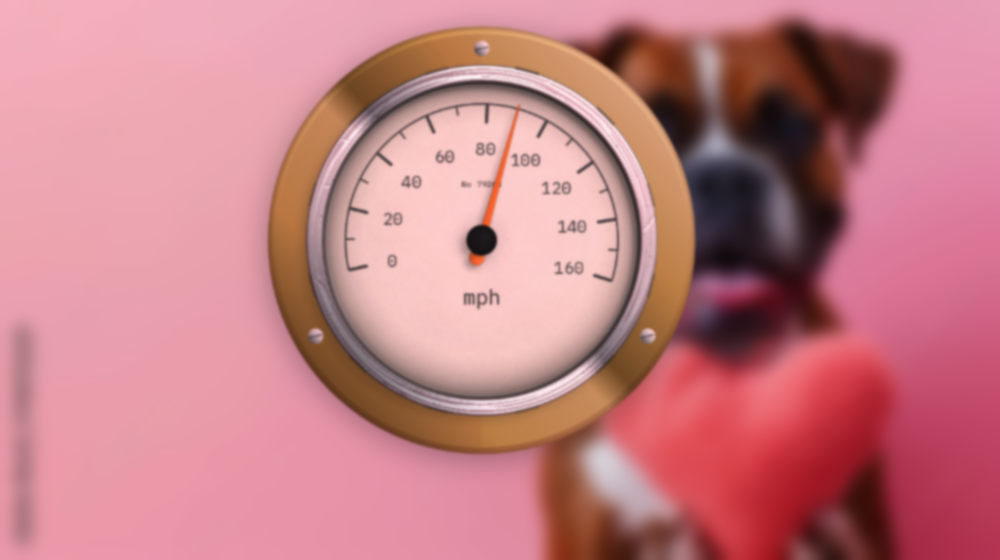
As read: 90,mph
